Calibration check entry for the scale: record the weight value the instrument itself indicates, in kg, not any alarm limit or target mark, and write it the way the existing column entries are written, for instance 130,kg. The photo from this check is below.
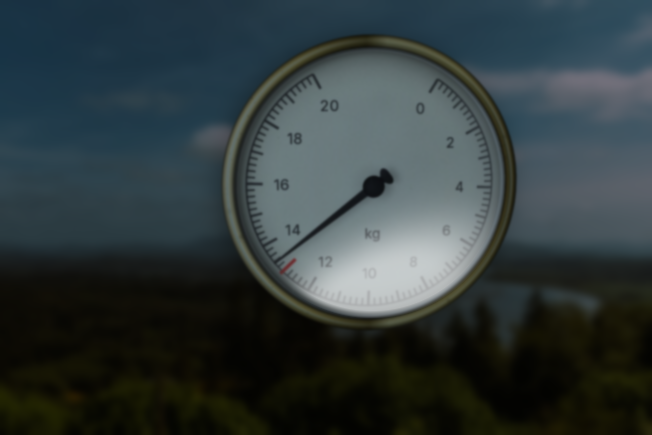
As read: 13.4,kg
